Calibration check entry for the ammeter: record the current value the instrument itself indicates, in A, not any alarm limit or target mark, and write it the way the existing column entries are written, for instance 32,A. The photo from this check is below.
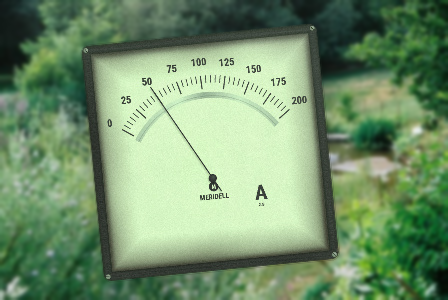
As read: 50,A
